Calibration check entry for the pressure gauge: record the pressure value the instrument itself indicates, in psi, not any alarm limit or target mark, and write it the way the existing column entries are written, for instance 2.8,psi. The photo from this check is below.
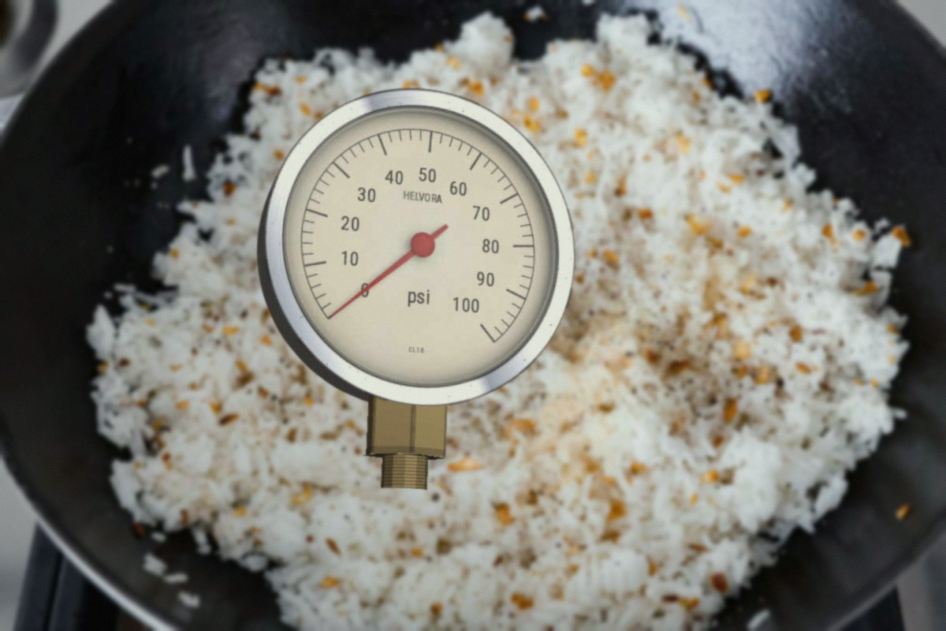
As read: 0,psi
